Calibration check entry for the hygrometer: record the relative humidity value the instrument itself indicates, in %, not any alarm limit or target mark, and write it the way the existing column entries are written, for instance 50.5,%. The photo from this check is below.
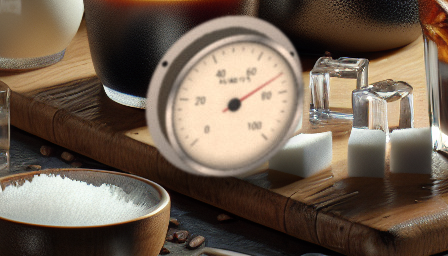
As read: 72,%
